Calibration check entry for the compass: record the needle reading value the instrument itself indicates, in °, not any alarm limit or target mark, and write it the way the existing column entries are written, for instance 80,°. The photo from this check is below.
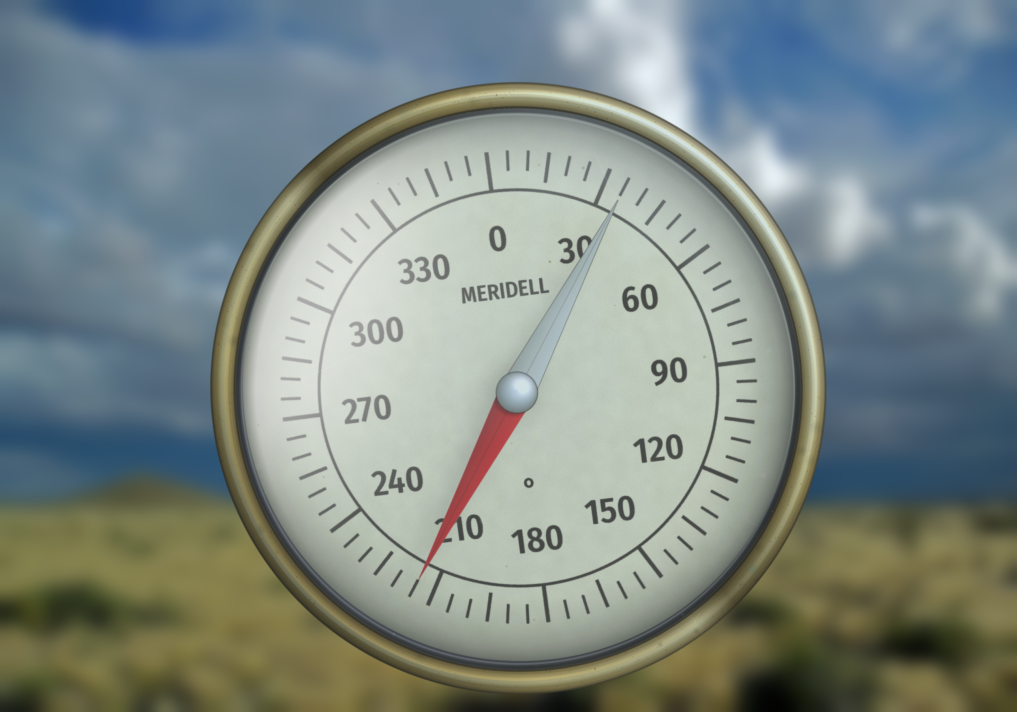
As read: 215,°
